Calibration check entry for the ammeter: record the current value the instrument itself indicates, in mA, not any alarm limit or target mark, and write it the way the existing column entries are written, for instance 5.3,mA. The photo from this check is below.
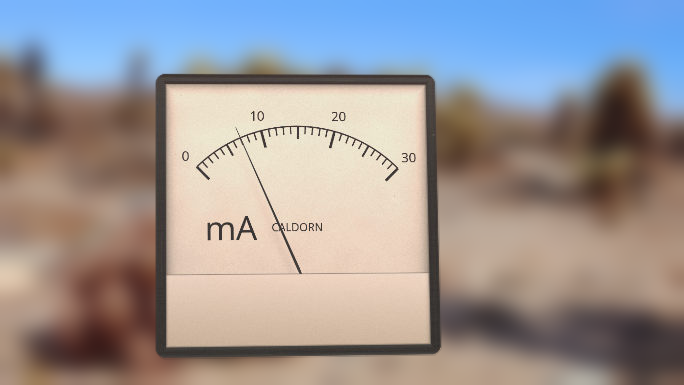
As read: 7,mA
